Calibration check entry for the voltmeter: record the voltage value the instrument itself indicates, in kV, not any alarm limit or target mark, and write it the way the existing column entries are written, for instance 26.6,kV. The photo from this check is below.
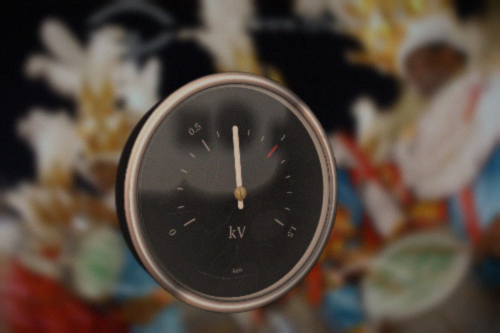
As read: 0.7,kV
